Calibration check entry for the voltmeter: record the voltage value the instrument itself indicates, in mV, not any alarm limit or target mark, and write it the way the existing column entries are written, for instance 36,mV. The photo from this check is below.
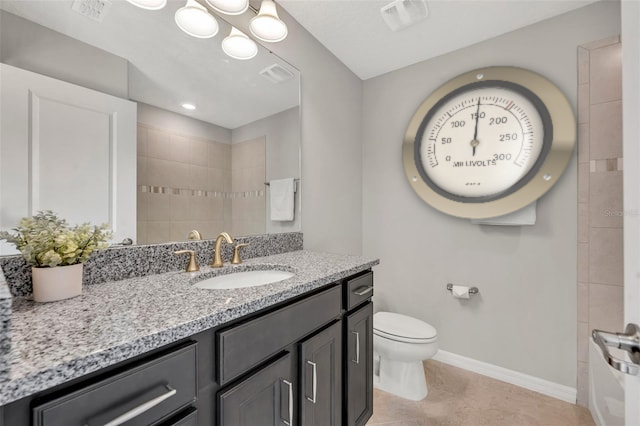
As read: 150,mV
